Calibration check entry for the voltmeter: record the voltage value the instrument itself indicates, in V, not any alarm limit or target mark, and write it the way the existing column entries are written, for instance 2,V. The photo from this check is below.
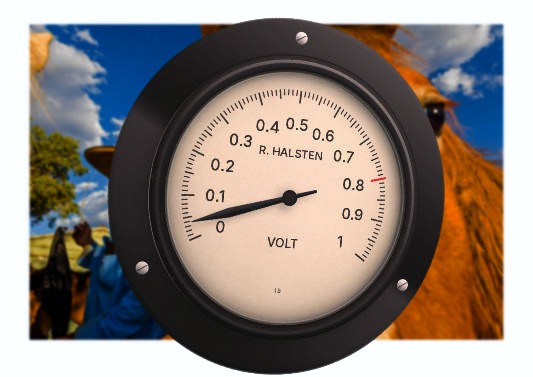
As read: 0.04,V
